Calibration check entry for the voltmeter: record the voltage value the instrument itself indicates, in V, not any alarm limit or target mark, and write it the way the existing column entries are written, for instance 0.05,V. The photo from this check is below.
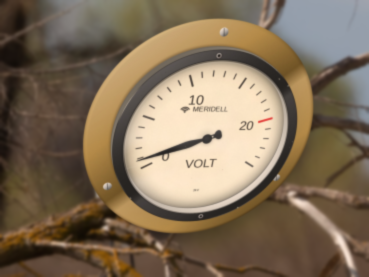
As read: 1,V
